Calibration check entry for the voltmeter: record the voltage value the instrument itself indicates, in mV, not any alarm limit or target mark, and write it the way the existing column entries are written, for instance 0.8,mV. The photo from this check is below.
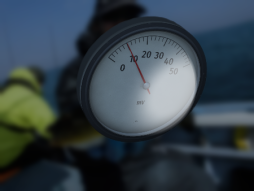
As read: 10,mV
